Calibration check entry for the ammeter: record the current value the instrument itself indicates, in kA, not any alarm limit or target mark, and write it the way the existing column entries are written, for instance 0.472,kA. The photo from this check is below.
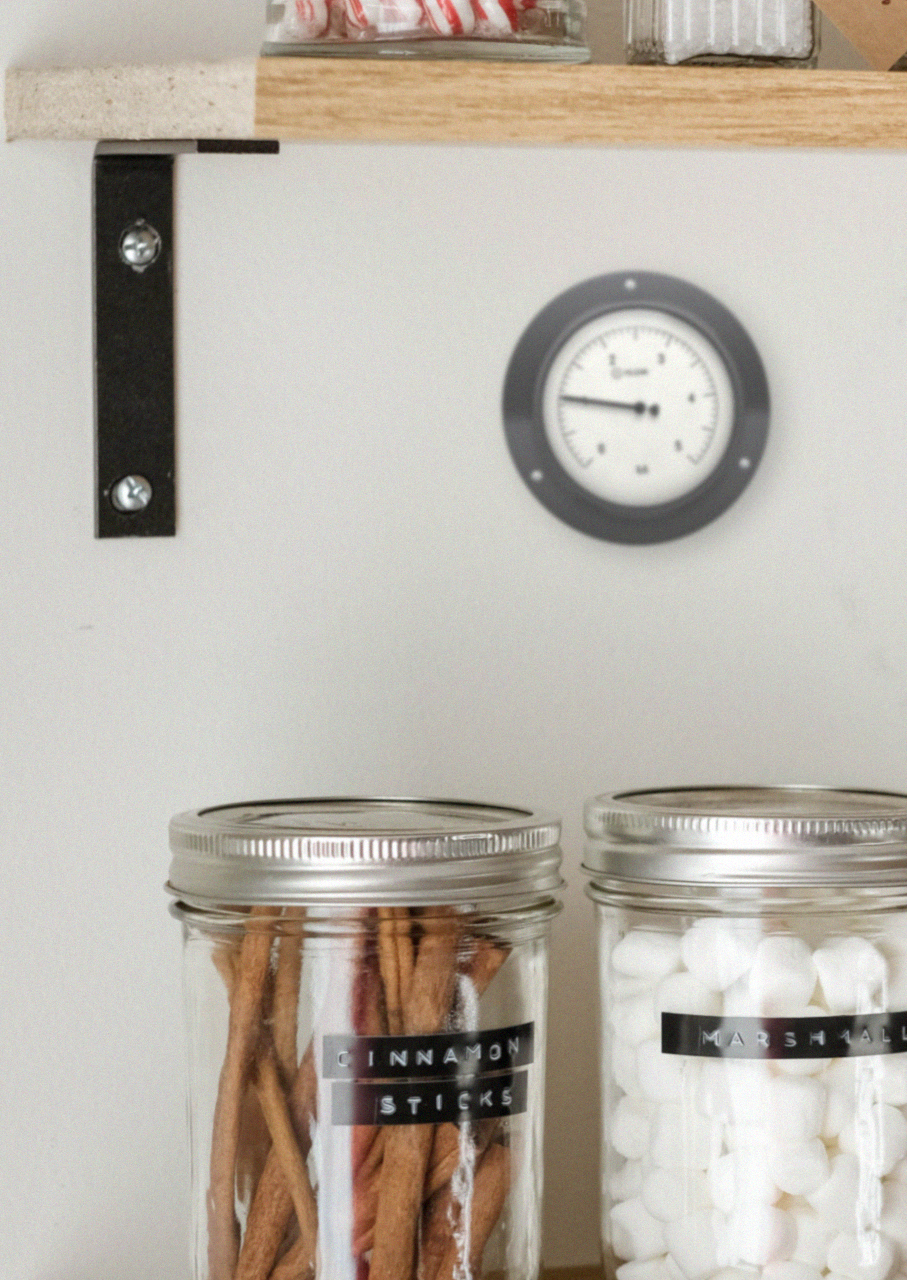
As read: 1,kA
